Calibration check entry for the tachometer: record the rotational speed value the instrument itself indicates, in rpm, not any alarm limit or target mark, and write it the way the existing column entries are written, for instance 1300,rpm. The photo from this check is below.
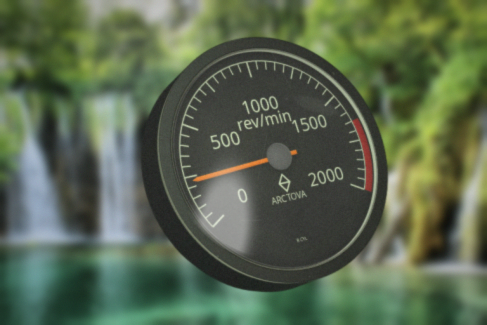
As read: 225,rpm
